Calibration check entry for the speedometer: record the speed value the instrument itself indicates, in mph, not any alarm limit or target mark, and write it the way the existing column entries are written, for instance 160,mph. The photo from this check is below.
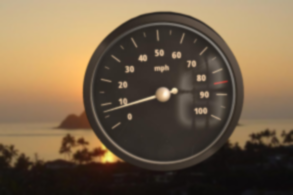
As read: 7.5,mph
